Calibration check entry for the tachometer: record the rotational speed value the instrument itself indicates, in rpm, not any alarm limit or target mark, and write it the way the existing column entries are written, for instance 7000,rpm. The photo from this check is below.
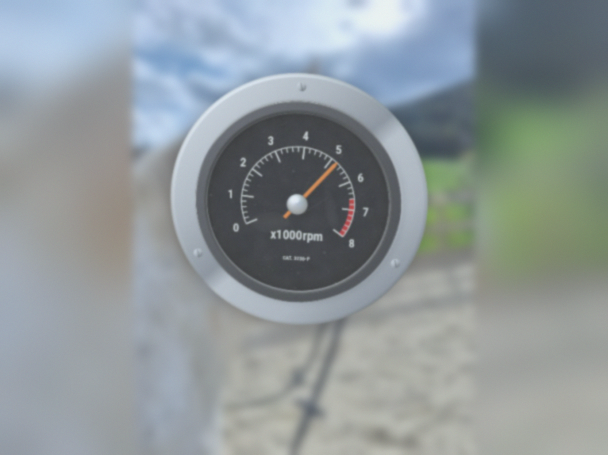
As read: 5200,rpm
